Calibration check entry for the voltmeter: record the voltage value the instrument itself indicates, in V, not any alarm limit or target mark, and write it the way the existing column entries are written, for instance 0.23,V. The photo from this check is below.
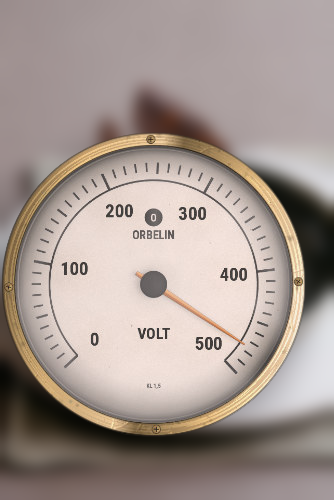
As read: 475,V
